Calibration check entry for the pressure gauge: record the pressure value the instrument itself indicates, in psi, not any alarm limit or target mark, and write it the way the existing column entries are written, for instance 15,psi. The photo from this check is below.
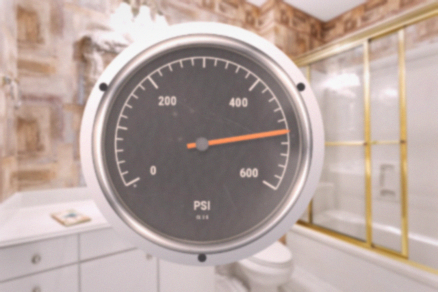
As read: 500,psi
